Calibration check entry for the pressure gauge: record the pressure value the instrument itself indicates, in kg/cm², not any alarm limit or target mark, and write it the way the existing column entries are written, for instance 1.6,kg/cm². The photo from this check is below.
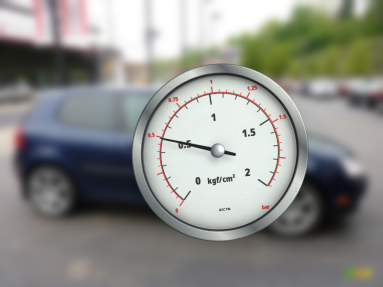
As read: 0.5,kg/cm²
